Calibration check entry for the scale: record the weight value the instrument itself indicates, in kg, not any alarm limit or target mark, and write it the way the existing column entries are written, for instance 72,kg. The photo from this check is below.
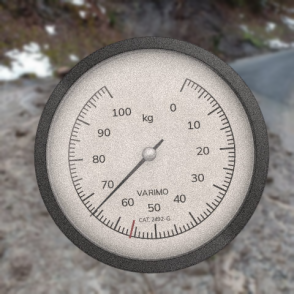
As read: 66,kg
